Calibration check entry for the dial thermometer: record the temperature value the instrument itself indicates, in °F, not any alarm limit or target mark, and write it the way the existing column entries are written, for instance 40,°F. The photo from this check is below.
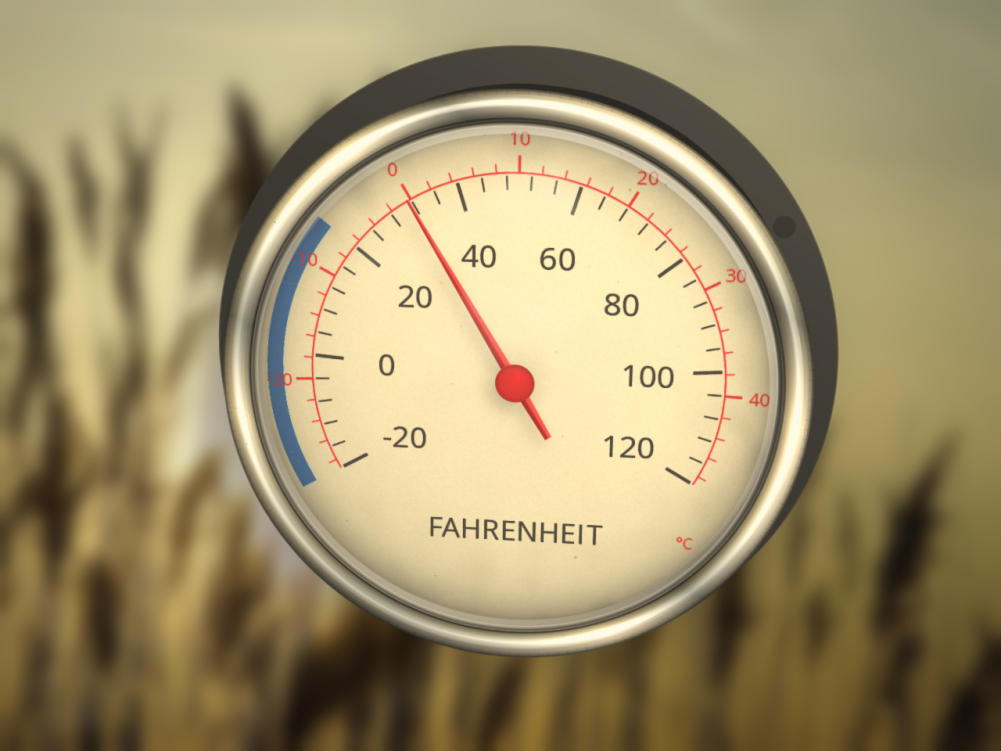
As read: 32,°F
